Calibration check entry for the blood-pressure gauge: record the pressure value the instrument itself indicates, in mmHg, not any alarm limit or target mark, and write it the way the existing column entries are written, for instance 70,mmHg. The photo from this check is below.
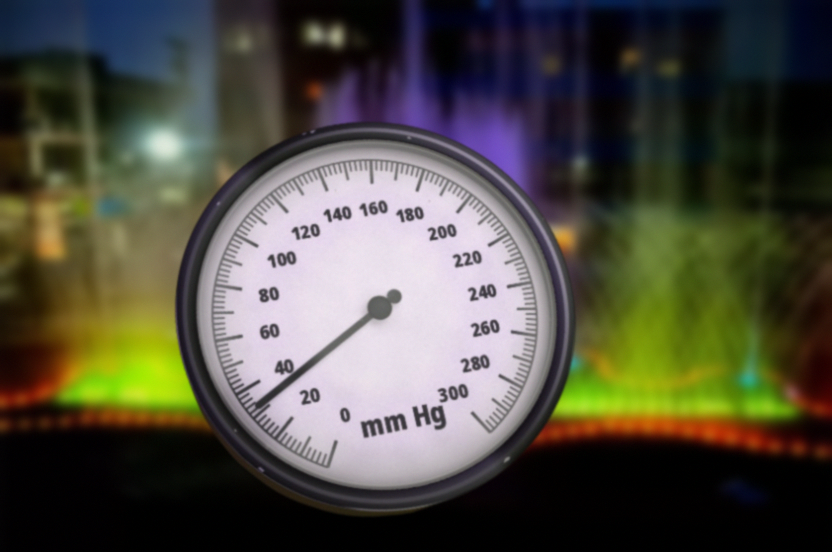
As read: 32,mmHg
